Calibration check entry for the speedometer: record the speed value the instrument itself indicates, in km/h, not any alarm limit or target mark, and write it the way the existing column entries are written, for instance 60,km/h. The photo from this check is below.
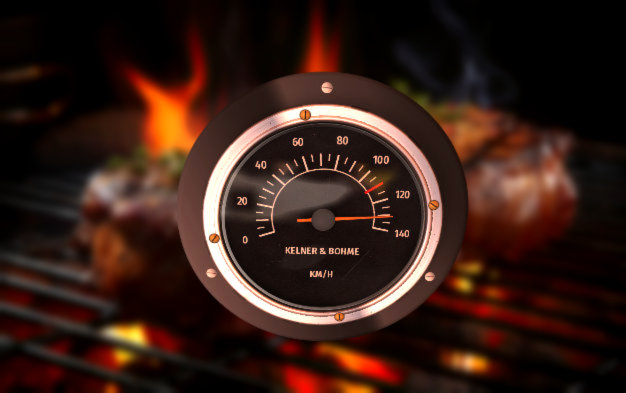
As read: 130,km/h
